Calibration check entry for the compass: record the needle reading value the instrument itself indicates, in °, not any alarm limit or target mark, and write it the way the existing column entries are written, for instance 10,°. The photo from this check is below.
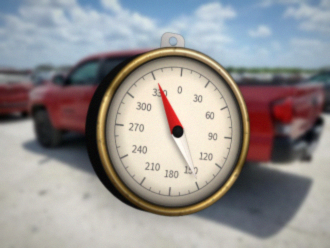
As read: 330,°
